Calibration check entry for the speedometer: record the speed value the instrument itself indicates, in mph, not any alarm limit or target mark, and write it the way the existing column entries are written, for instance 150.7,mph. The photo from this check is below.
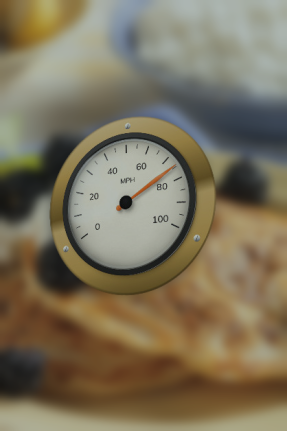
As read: 75,mph
